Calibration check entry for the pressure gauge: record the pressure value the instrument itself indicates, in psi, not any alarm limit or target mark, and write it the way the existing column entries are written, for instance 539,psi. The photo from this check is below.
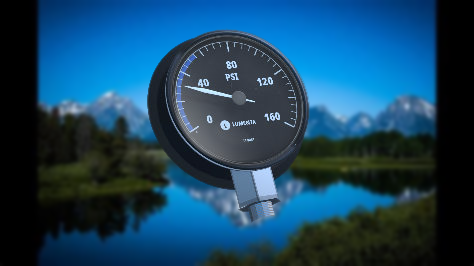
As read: 30,psi
